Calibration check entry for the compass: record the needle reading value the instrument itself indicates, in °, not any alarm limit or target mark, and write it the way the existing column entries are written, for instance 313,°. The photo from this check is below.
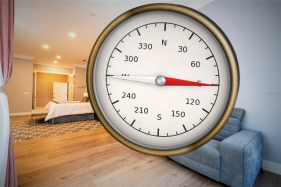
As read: 90,°
